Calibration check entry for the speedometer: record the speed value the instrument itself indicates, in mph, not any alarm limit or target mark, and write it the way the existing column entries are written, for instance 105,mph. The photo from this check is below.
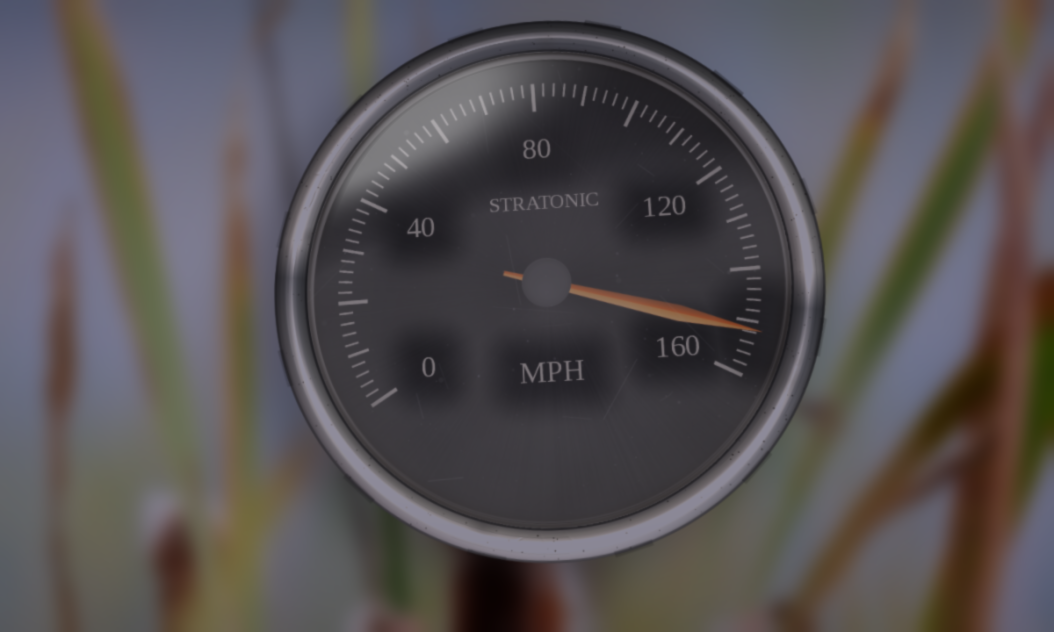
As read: 152,mph
